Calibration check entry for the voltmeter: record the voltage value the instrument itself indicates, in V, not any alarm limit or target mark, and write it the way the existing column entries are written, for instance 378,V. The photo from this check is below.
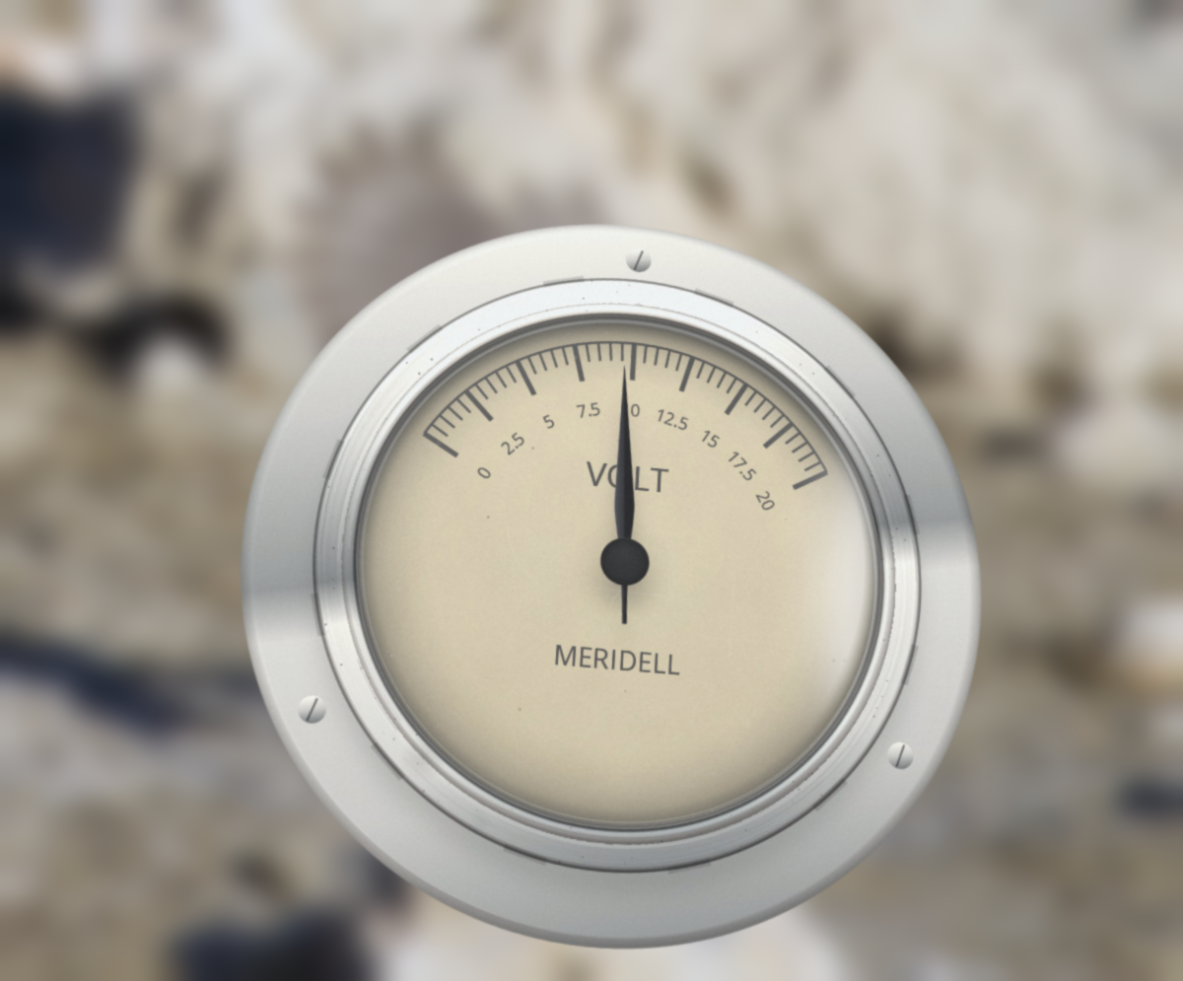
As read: 9.5,V
